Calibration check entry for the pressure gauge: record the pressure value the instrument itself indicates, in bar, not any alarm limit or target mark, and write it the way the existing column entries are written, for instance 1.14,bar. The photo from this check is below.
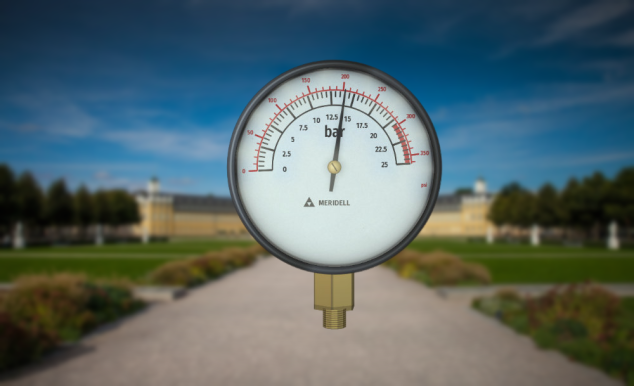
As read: 14,bar
